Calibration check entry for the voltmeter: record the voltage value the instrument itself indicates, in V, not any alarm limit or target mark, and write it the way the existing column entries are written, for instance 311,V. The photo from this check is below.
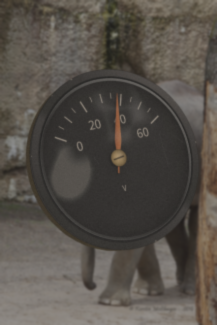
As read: 37.5,V
